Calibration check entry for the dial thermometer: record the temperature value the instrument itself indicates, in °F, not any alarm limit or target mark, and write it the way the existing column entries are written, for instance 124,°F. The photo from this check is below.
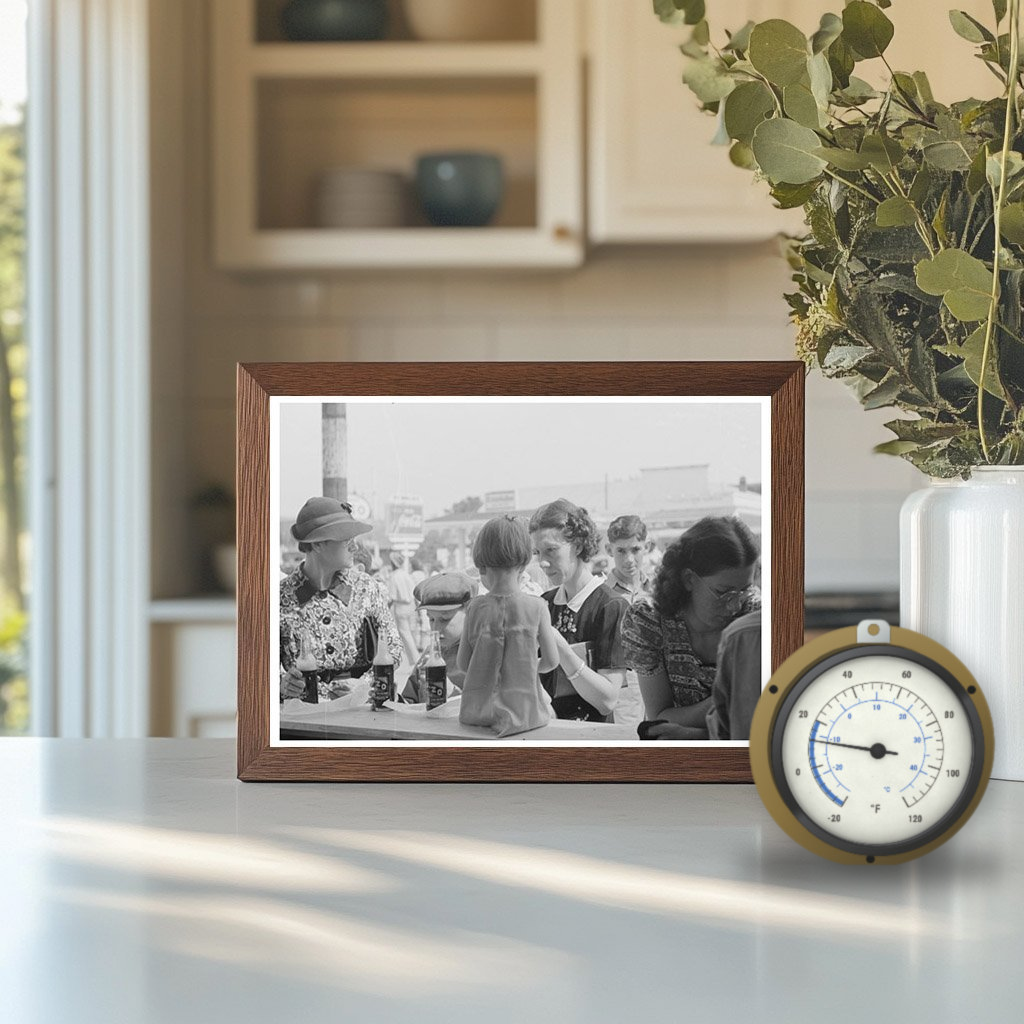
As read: 12,°F
